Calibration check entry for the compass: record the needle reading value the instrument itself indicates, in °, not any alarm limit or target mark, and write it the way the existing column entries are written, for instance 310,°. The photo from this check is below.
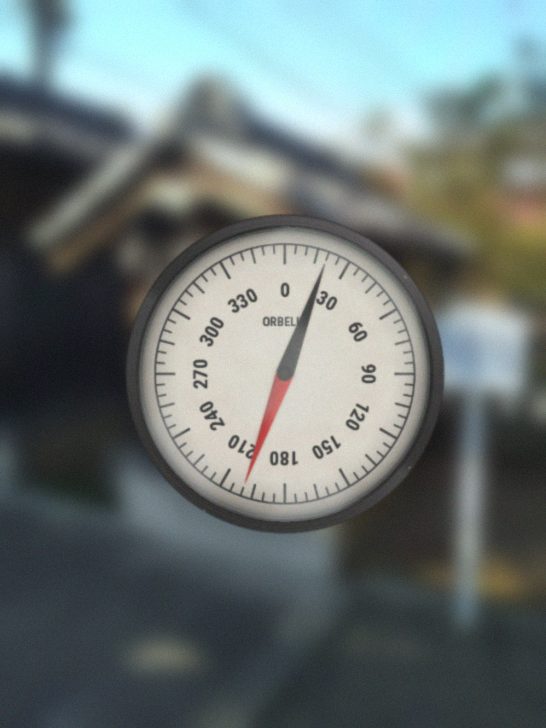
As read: 200,°
